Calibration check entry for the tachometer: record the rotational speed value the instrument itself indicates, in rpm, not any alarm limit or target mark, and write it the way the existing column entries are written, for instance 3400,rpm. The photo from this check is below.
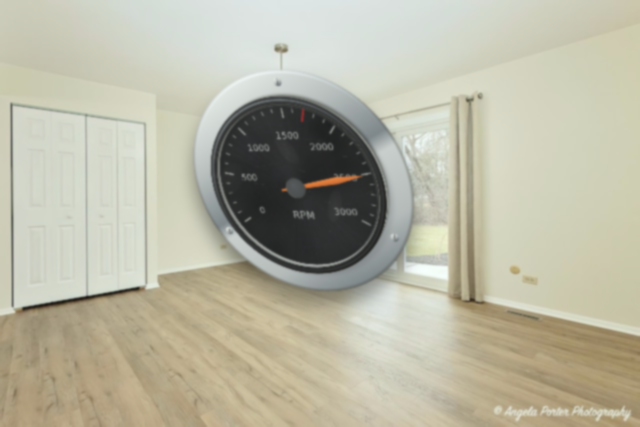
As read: 2500,rpm
